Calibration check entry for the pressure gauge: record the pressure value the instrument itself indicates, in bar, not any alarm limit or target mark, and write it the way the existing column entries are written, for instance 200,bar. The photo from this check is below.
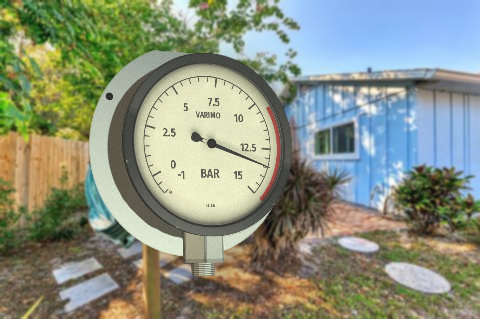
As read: 13.5,bar
